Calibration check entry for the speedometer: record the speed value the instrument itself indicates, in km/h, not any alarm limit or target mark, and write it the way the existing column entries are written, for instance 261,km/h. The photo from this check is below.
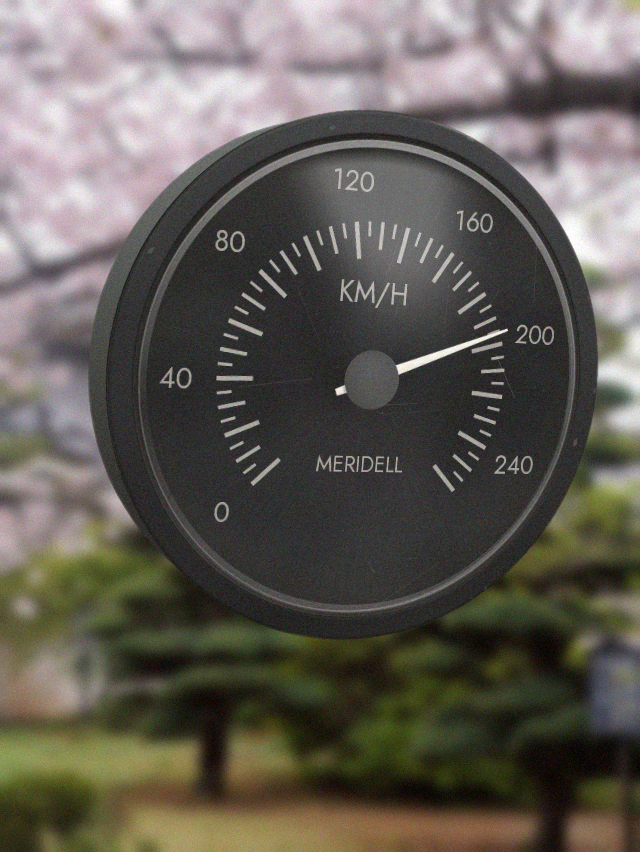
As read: 195,km/h
